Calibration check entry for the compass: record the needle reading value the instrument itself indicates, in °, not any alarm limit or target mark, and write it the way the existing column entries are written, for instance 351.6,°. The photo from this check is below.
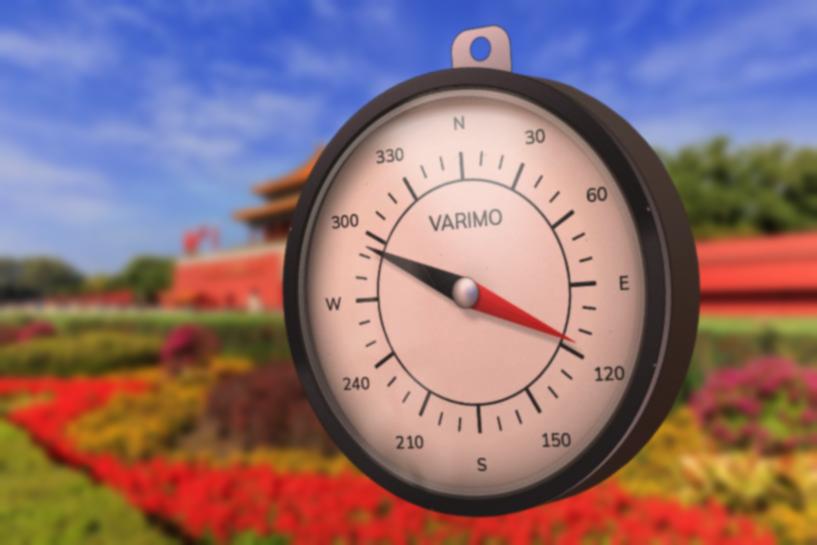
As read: 115,°
